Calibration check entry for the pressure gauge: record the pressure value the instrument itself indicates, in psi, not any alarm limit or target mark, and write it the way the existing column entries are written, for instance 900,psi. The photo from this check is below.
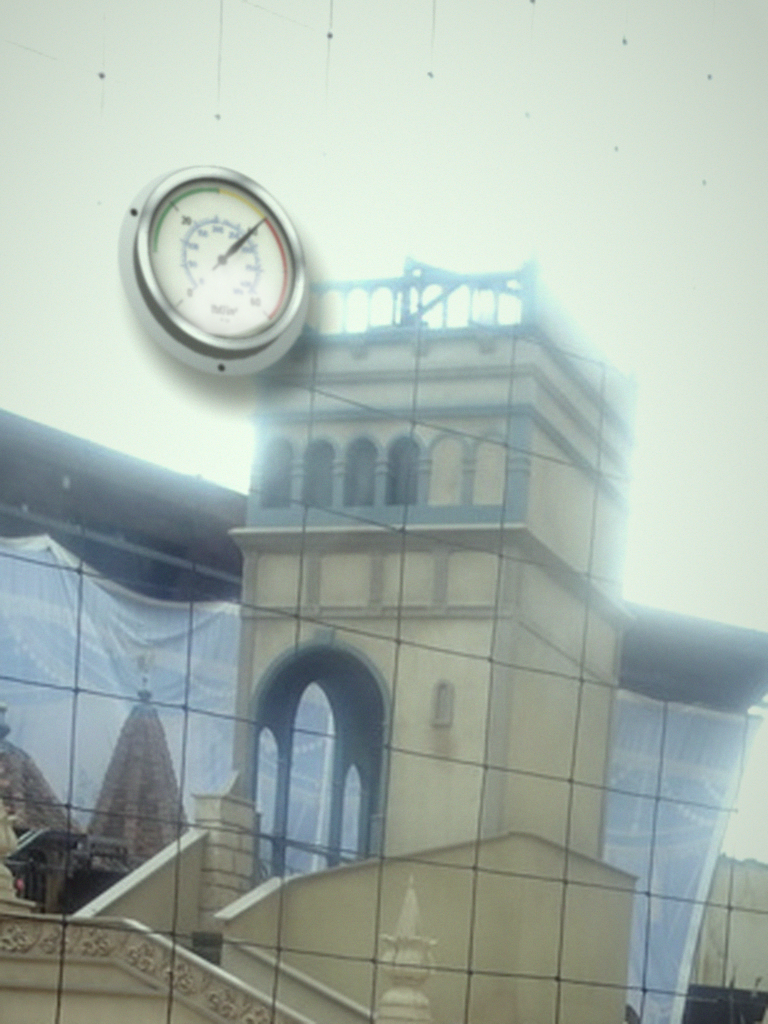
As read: 40,psi
